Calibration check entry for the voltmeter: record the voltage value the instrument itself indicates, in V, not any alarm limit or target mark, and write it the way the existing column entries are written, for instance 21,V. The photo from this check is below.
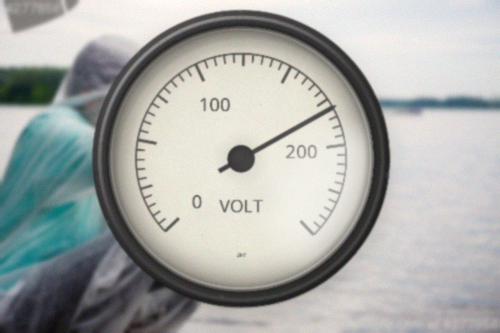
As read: 180,V
